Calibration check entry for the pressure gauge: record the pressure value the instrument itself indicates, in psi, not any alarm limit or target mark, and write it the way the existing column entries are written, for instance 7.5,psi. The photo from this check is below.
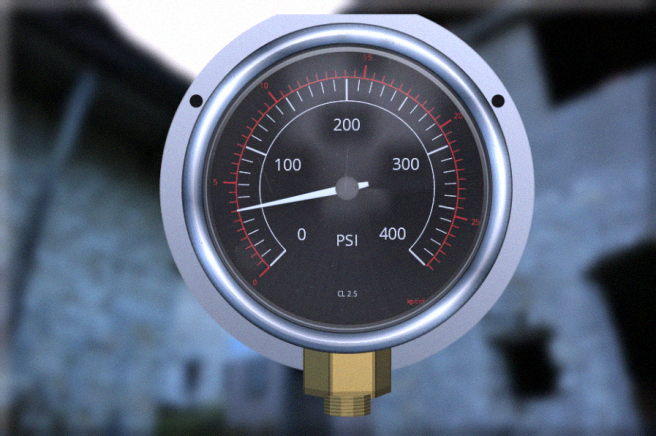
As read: 50,psi
